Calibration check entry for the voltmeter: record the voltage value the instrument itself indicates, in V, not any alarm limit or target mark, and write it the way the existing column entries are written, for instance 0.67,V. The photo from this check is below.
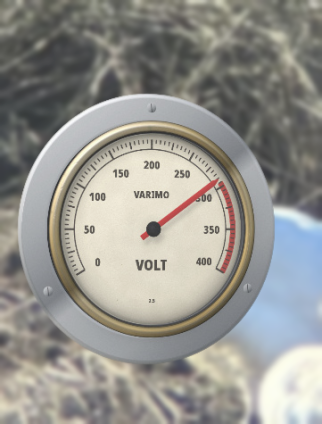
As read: 290,V
